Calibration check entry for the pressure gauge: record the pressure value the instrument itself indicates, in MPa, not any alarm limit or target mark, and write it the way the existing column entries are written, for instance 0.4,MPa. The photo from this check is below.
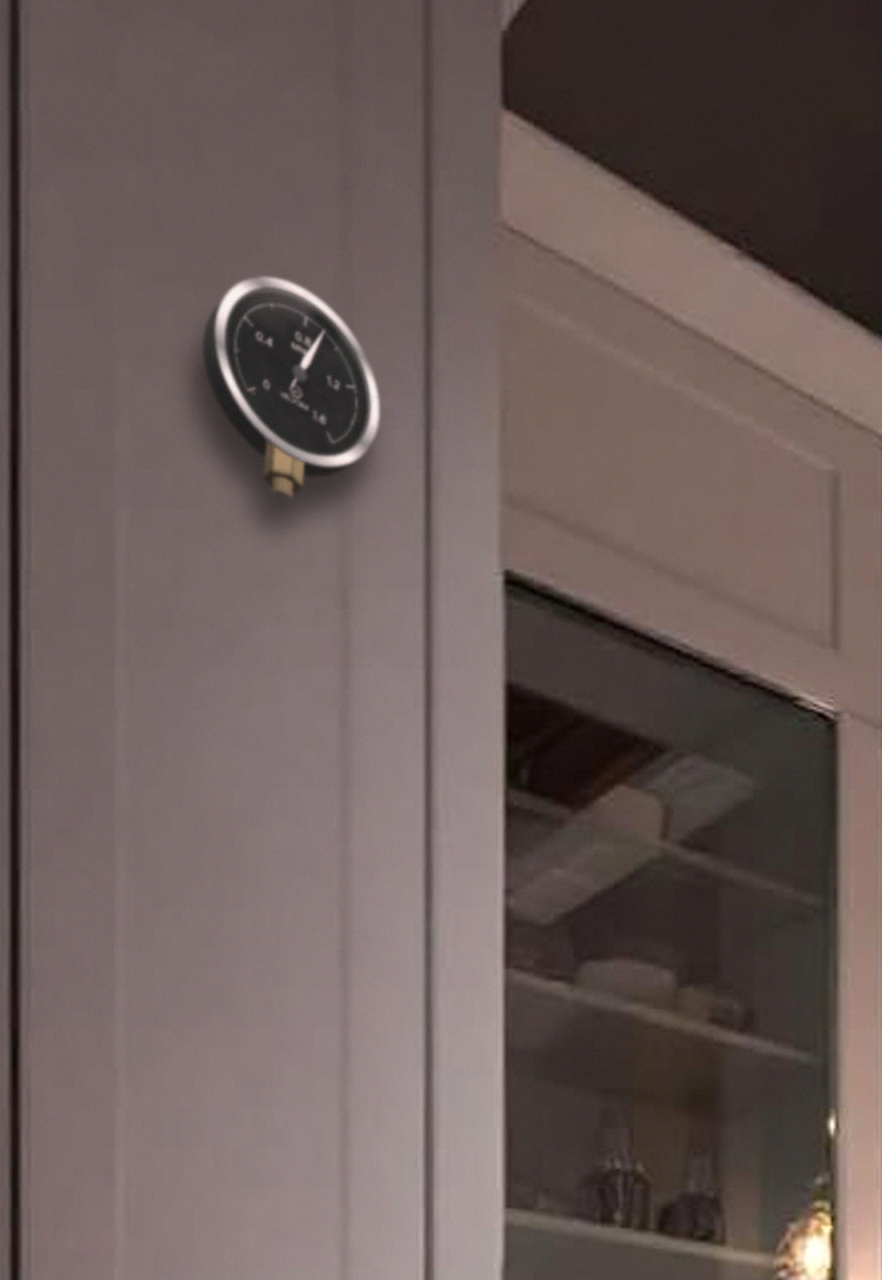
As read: 0.9,MPa
